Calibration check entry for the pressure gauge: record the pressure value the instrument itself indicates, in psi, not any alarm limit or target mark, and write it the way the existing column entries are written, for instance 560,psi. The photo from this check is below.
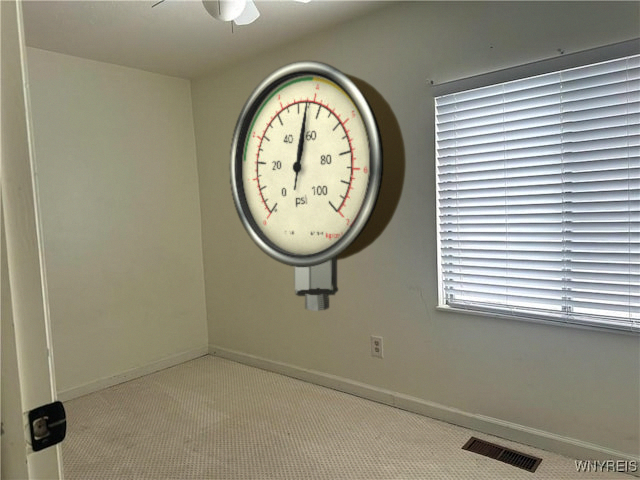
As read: 55,psi
